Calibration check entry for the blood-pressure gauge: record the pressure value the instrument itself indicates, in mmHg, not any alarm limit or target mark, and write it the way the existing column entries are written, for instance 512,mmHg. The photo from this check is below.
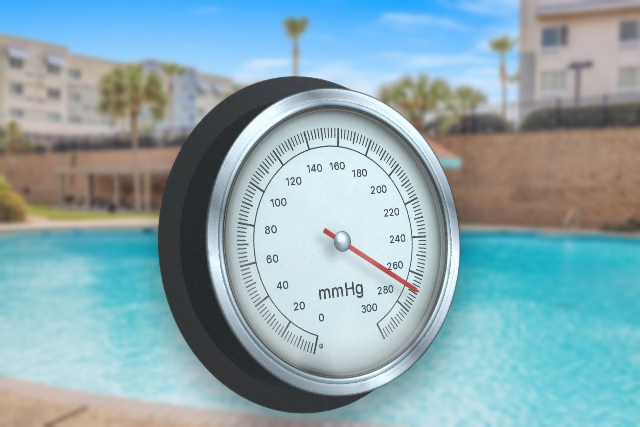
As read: 270,mmHg
